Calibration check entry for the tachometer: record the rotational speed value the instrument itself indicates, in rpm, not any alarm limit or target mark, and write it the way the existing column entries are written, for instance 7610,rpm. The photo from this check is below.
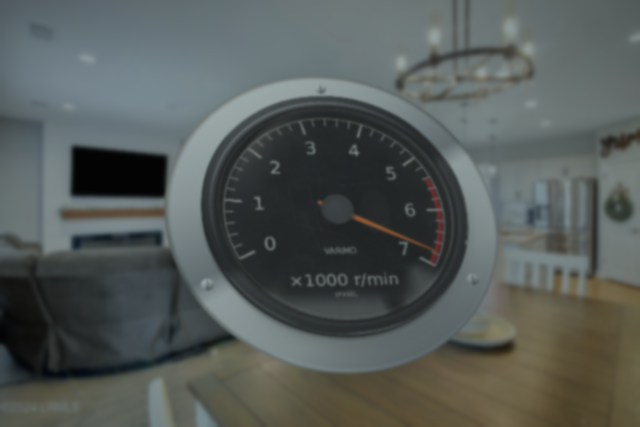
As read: 6800,rpm
